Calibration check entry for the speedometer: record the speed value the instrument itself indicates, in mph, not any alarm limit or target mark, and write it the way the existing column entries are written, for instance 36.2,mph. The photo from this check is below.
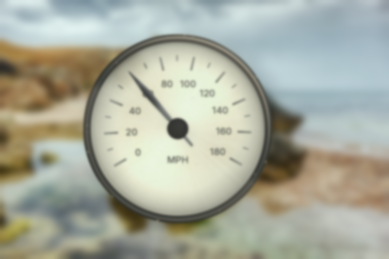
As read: 60,mph
